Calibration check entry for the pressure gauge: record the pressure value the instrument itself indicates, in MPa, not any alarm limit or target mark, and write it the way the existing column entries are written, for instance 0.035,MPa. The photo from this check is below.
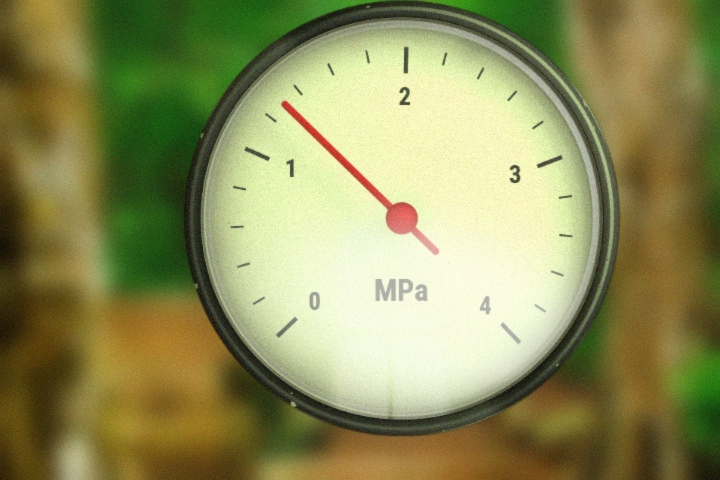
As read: 1.3,MPa
